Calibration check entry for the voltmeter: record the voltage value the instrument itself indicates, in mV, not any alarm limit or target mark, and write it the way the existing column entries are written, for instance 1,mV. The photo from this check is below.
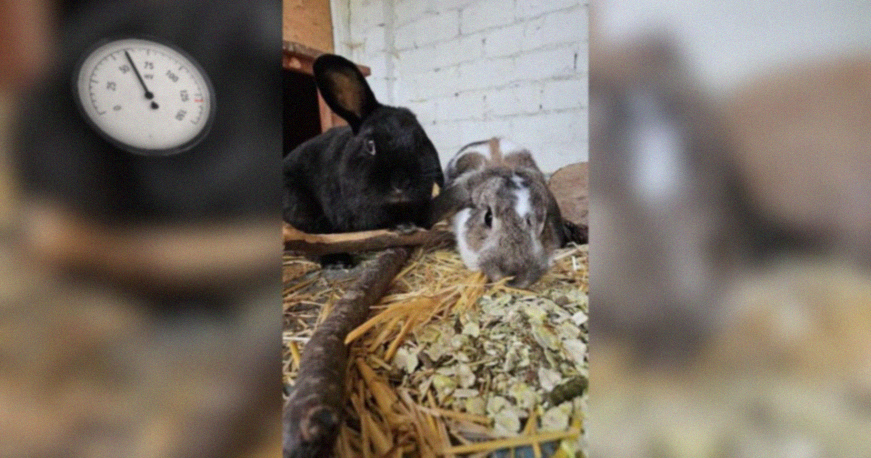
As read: 60,mV
